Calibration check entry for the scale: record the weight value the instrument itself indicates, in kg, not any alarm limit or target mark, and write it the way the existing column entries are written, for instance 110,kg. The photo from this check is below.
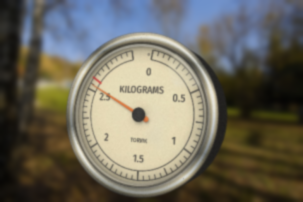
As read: 2.55,kg
